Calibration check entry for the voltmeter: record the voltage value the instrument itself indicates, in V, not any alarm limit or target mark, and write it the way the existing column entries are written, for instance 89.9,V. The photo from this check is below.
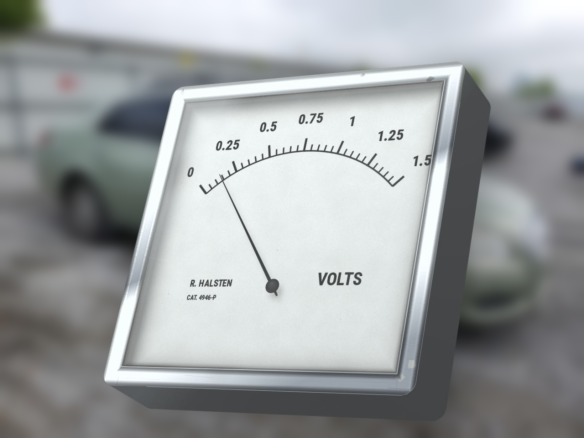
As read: 0.15,V
